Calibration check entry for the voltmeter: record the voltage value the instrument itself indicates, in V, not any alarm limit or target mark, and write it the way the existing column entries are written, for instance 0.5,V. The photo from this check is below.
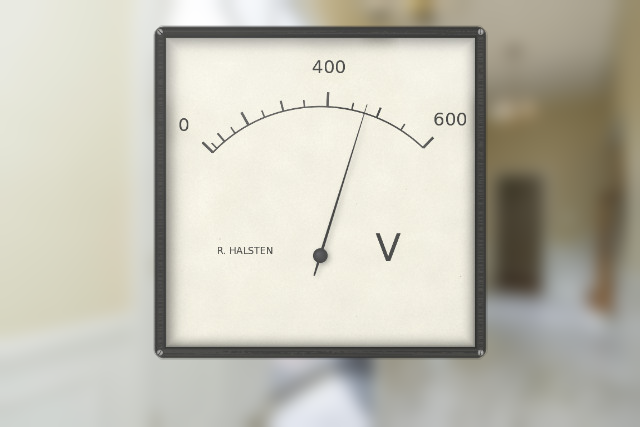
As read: 475,V
